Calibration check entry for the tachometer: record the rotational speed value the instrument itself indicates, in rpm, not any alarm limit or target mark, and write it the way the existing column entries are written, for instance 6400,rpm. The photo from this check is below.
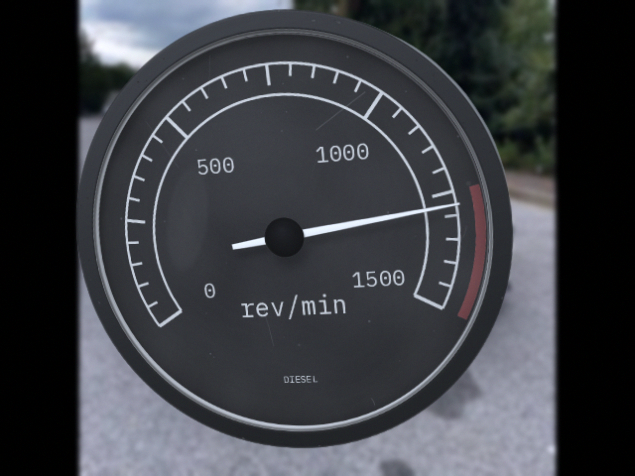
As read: 1275,rpm
